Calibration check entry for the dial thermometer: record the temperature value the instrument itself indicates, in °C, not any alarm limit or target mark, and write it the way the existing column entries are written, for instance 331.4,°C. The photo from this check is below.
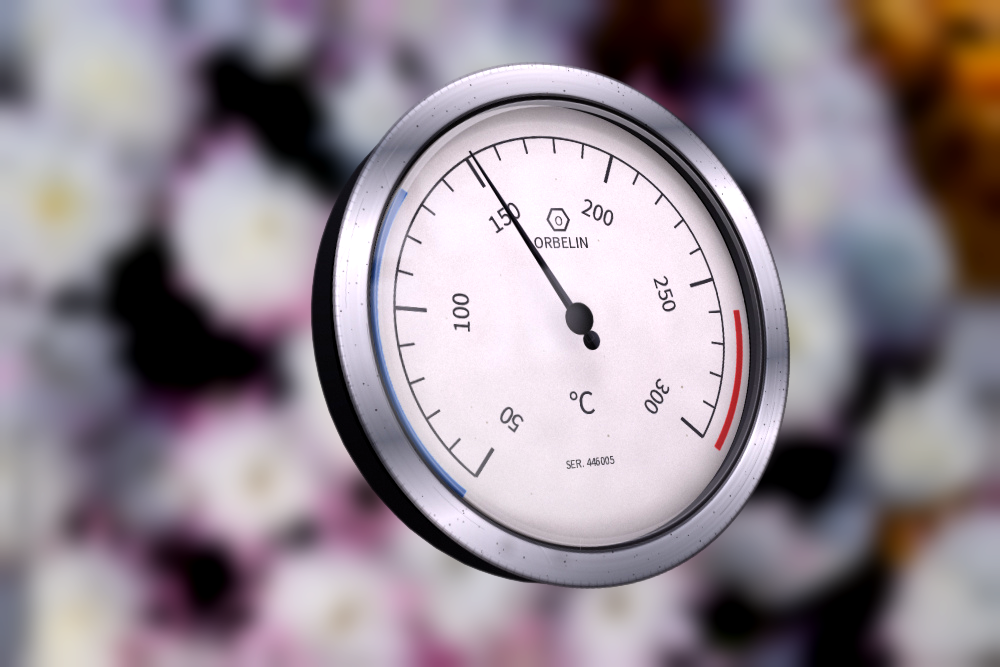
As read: 150,°C
